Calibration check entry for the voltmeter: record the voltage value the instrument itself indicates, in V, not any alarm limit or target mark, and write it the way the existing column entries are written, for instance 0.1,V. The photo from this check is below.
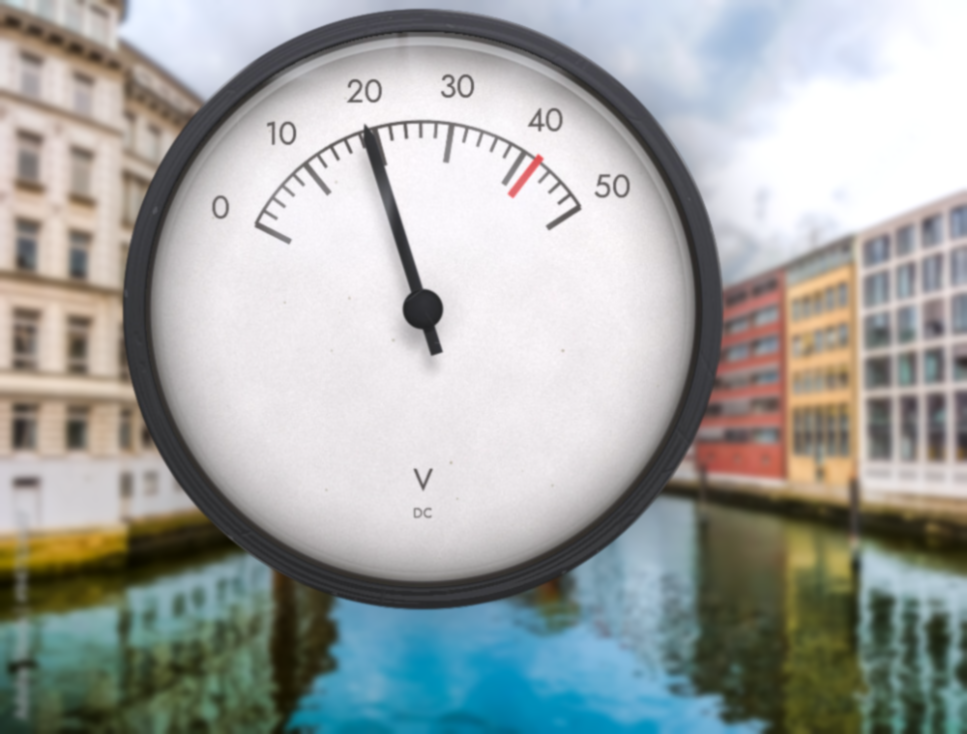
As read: 19,V
